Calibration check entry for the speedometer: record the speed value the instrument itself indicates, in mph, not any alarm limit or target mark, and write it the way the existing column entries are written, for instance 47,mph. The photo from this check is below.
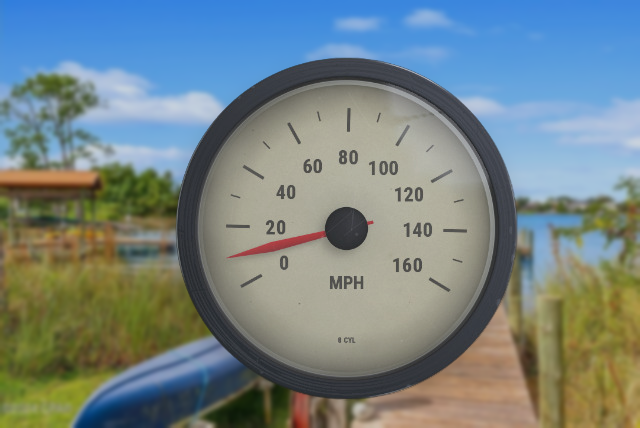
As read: 10,mph
